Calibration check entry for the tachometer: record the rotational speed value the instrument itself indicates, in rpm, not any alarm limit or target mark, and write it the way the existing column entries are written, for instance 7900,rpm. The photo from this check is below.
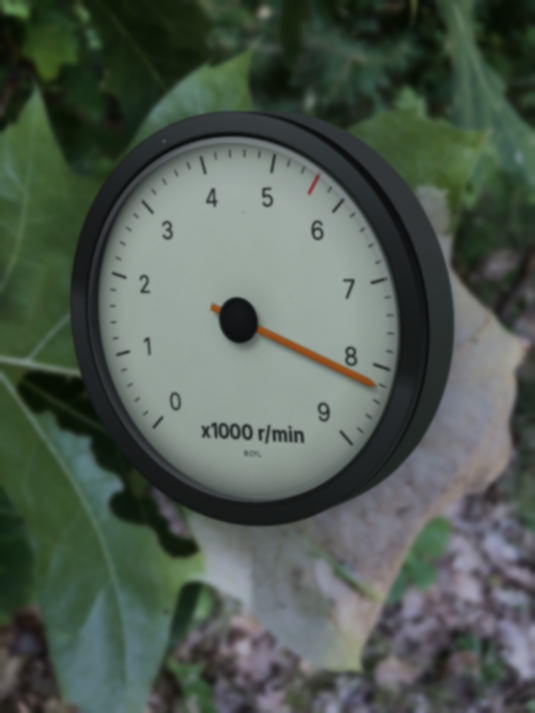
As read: 8200,rpm
